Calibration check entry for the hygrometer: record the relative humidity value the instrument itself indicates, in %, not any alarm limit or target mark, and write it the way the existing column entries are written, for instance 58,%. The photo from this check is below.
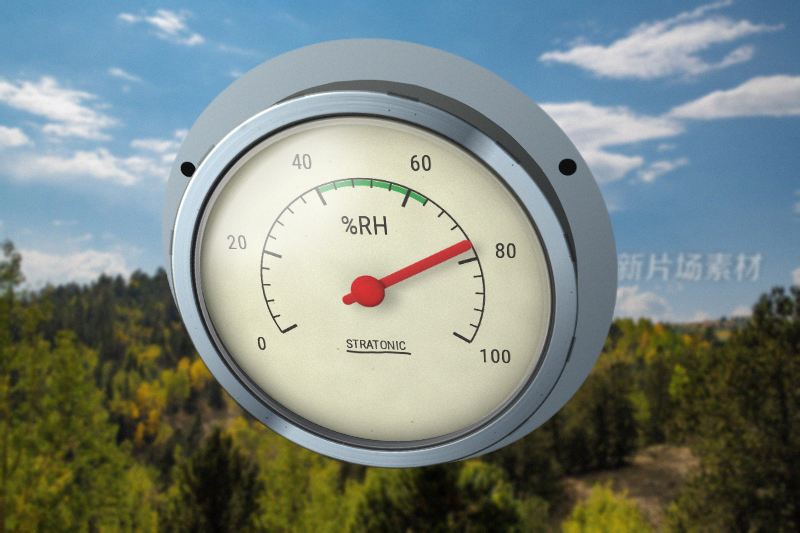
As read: 76,%
